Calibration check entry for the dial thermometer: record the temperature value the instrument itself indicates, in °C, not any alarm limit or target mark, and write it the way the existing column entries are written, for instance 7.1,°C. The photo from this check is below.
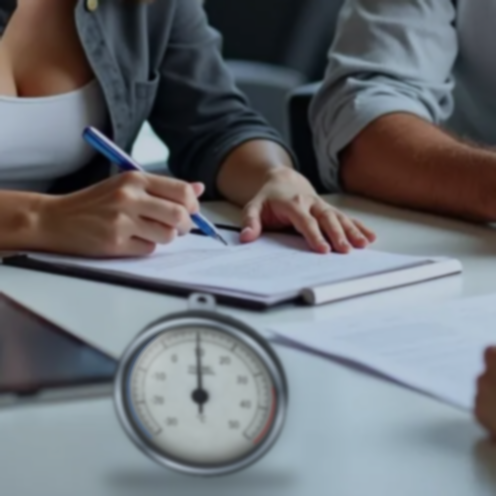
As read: 10,°C
